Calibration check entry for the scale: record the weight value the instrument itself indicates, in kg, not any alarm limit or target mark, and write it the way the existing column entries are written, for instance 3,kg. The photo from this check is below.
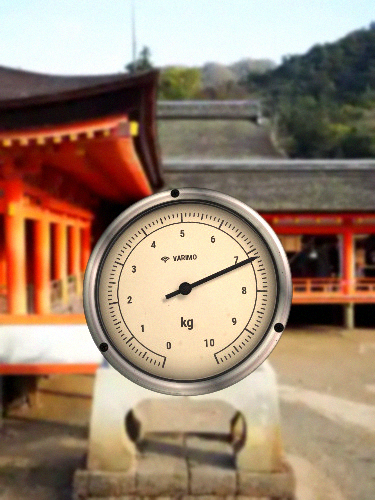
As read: 7.2,kg
